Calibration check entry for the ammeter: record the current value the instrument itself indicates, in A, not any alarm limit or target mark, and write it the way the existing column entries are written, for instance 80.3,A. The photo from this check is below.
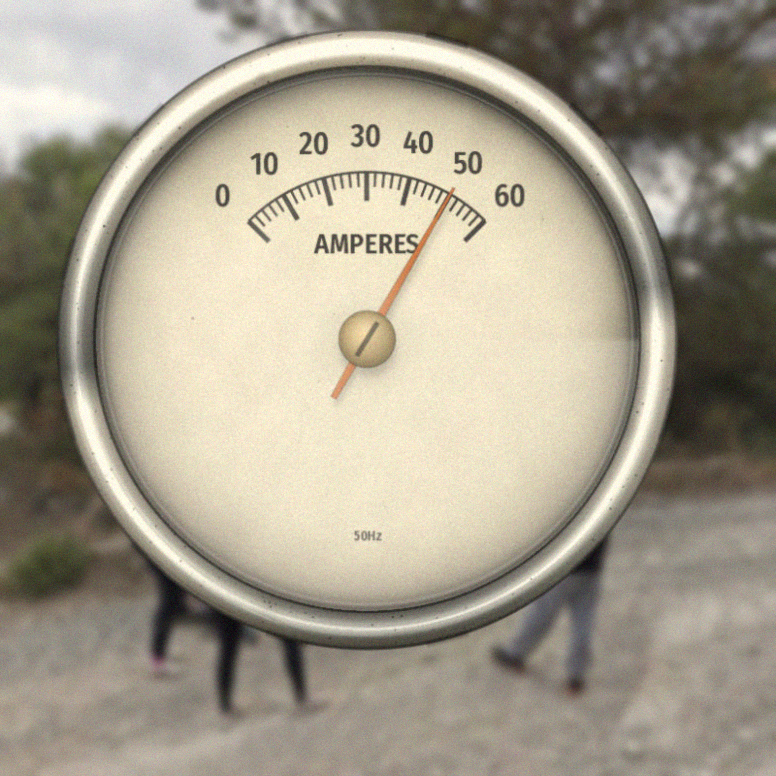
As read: 50,A
